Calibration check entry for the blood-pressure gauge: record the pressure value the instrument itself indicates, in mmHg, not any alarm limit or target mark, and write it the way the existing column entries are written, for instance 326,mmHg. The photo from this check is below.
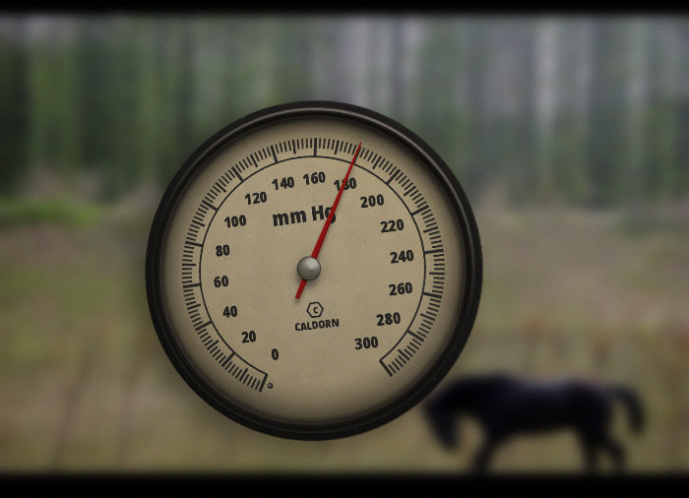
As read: 180,mmHg
